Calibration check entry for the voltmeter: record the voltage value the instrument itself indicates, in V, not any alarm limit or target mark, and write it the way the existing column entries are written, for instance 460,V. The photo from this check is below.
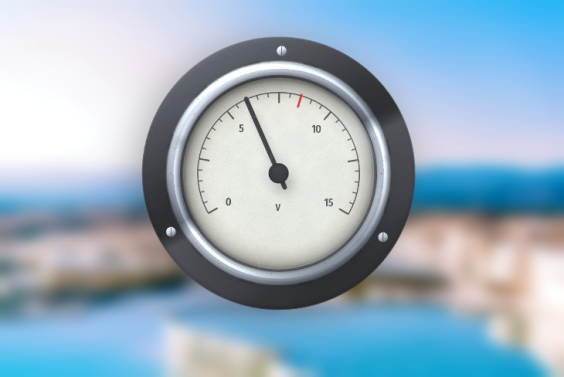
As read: 6,V
